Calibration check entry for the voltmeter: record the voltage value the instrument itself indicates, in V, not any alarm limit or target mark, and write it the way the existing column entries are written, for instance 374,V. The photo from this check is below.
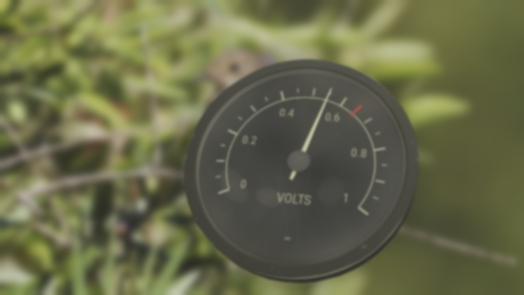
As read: 0.55,V
